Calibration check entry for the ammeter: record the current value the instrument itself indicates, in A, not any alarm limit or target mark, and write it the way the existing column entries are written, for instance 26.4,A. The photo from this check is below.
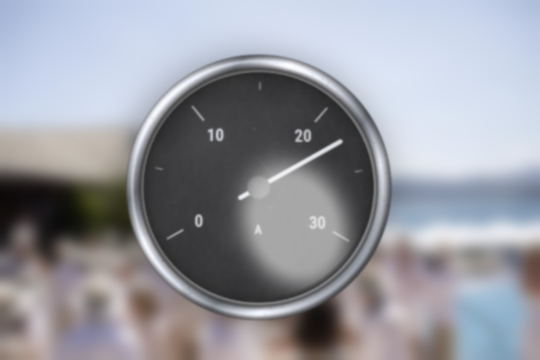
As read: 22.5,A
